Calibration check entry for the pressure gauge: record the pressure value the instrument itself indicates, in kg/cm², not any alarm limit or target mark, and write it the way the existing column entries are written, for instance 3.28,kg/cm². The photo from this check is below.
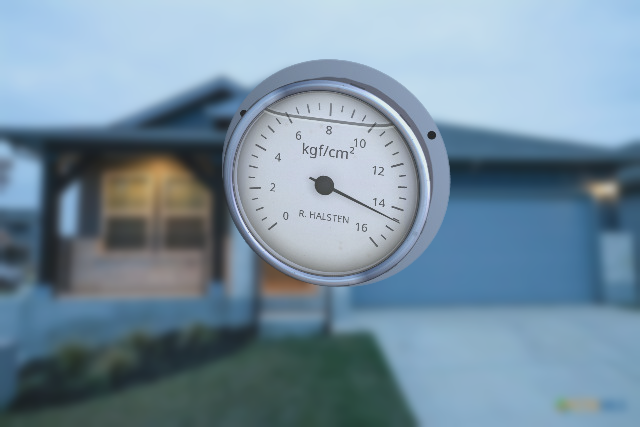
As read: 14.5,kg/cm²
